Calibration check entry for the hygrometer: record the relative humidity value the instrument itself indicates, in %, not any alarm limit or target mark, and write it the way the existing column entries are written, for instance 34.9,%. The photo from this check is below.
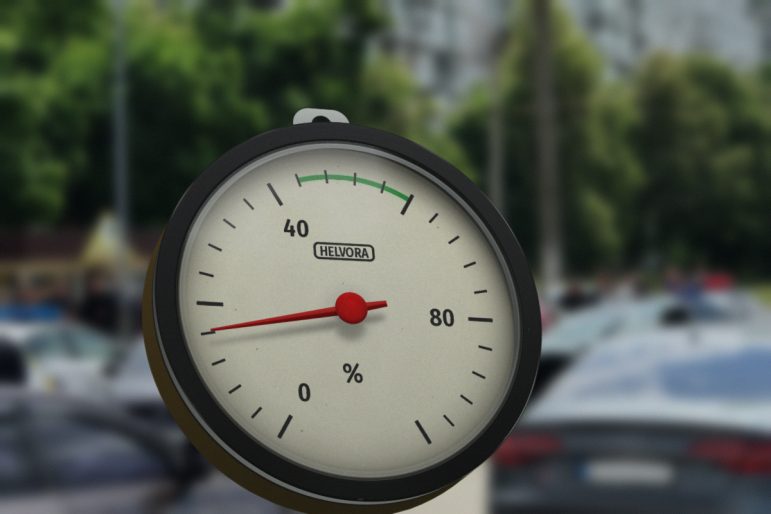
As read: 16,%
